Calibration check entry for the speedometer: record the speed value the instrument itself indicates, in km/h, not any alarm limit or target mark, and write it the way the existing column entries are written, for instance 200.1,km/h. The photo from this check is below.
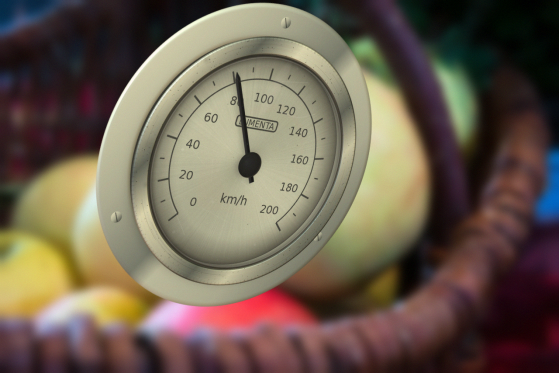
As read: 80,km/h
